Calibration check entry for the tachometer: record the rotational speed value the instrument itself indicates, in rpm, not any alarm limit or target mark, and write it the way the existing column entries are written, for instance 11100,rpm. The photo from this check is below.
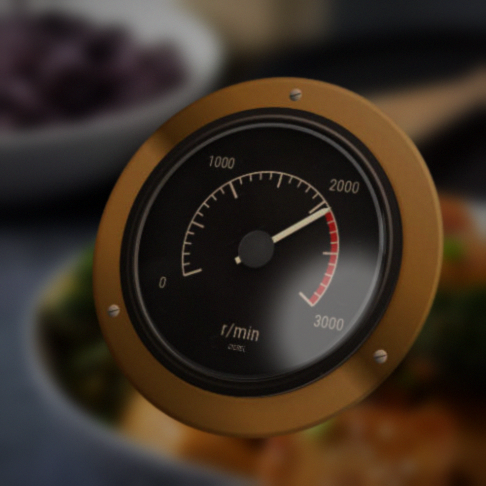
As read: 2100,rpm
